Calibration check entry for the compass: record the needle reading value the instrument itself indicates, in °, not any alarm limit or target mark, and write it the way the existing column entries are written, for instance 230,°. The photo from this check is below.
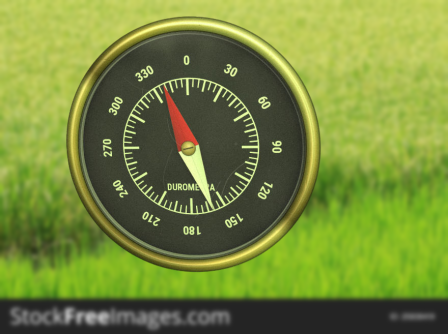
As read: 340,°
